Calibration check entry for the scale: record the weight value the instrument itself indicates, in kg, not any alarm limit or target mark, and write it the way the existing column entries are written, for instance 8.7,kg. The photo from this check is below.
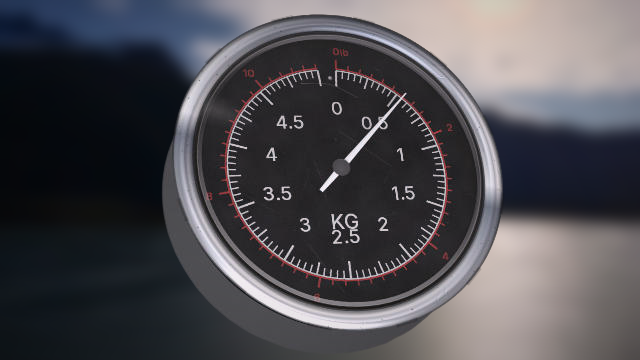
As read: 0.55,kg
